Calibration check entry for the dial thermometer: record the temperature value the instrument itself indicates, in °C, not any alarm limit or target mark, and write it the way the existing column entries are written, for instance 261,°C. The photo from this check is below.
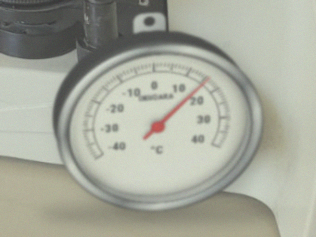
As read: 15,°C
